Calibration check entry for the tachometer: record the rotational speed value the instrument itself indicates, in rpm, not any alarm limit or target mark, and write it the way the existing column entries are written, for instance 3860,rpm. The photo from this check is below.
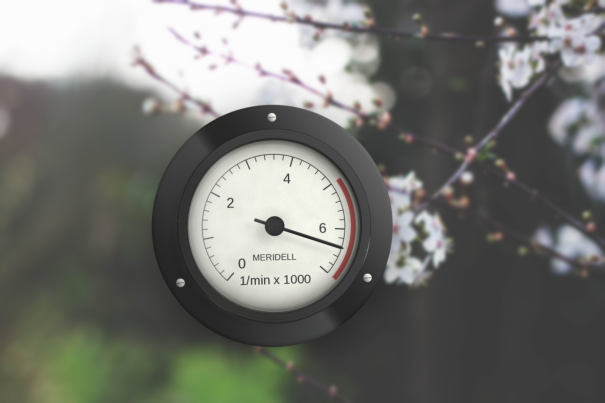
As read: 6400,rpm
